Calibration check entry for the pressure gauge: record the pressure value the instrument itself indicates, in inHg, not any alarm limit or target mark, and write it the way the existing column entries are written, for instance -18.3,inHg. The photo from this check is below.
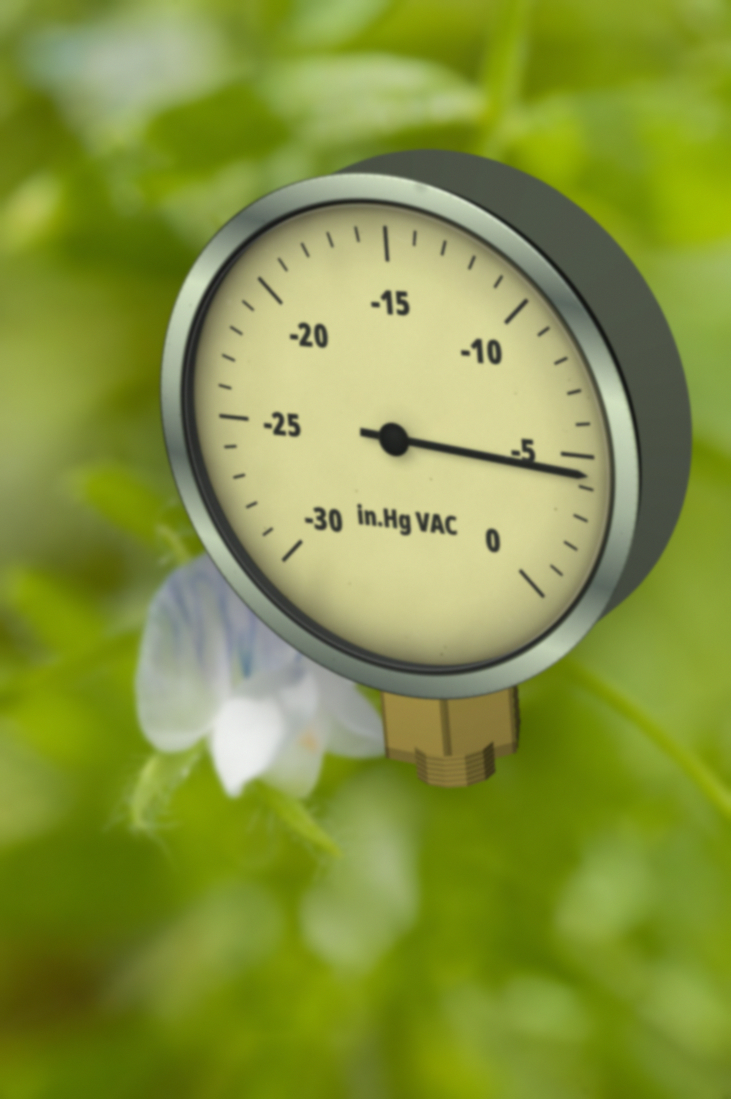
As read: -4.5,inHg
